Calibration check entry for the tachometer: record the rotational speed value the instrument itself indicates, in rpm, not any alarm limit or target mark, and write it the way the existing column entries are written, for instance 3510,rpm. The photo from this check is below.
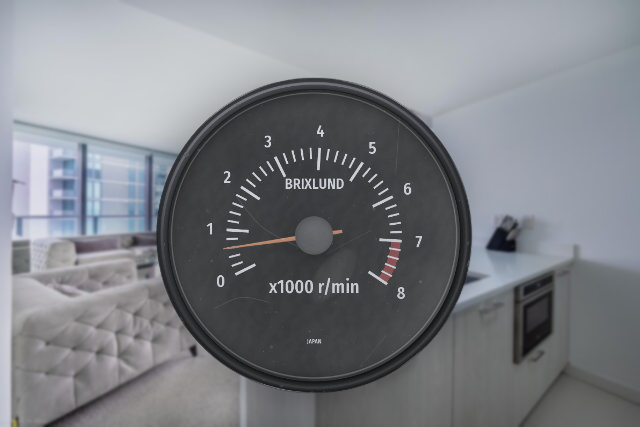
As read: 600,rpm
